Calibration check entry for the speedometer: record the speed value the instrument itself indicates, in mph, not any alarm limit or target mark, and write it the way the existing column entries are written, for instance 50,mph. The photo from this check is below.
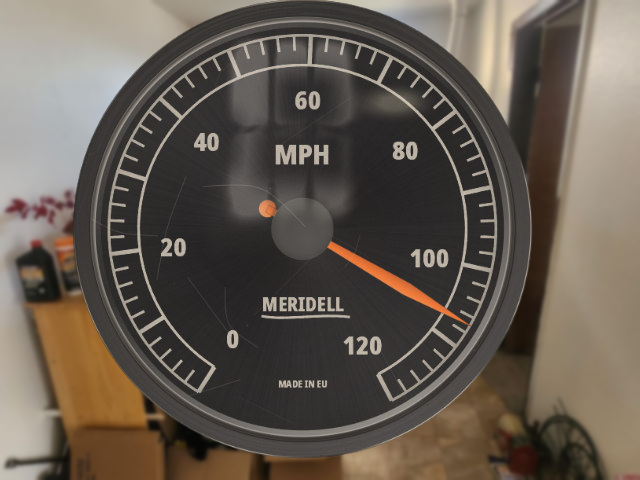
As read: 107,mph
